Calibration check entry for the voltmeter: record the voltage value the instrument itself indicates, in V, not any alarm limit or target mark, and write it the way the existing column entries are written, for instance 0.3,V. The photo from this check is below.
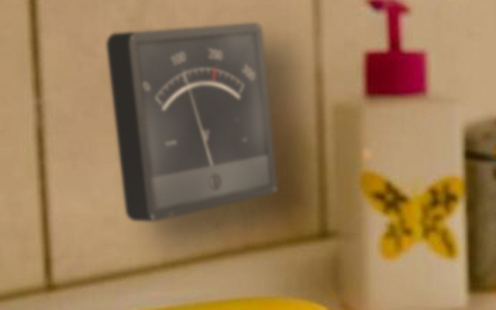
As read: 100,V
